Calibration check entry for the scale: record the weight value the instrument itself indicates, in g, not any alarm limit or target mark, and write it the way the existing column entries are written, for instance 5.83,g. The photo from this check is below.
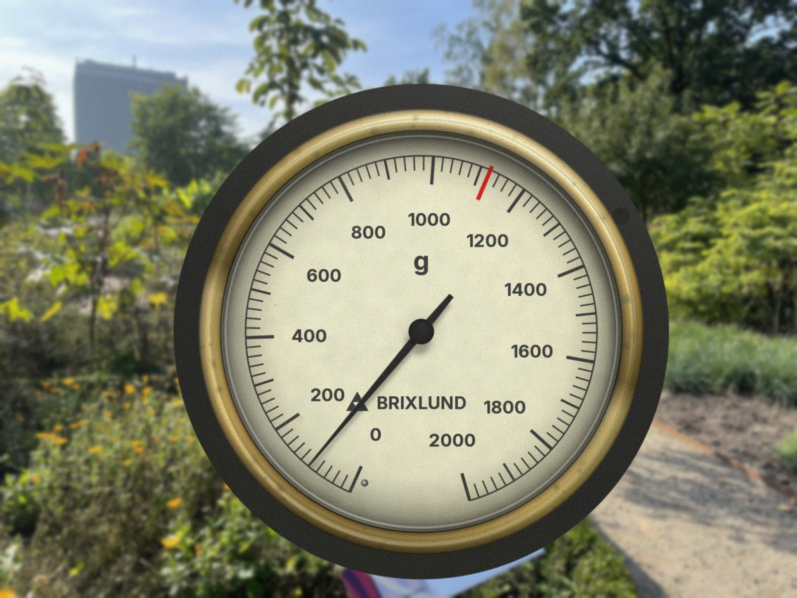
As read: 100,g
